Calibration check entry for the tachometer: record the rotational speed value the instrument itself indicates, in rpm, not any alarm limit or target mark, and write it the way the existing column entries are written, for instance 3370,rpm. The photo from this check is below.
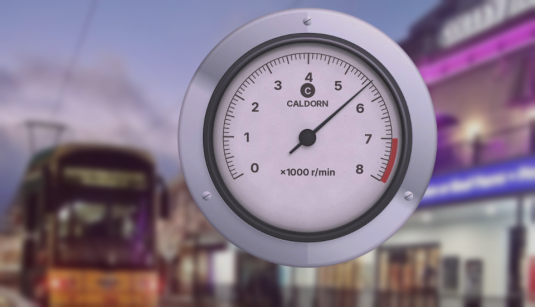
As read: 5600,rpm
